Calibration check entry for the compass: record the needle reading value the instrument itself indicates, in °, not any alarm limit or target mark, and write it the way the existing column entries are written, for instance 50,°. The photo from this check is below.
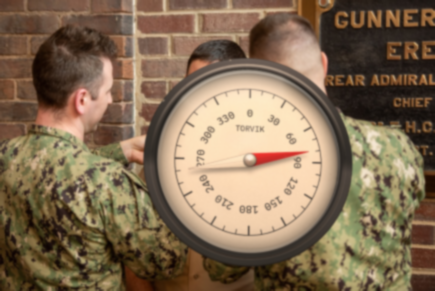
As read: 80,°
